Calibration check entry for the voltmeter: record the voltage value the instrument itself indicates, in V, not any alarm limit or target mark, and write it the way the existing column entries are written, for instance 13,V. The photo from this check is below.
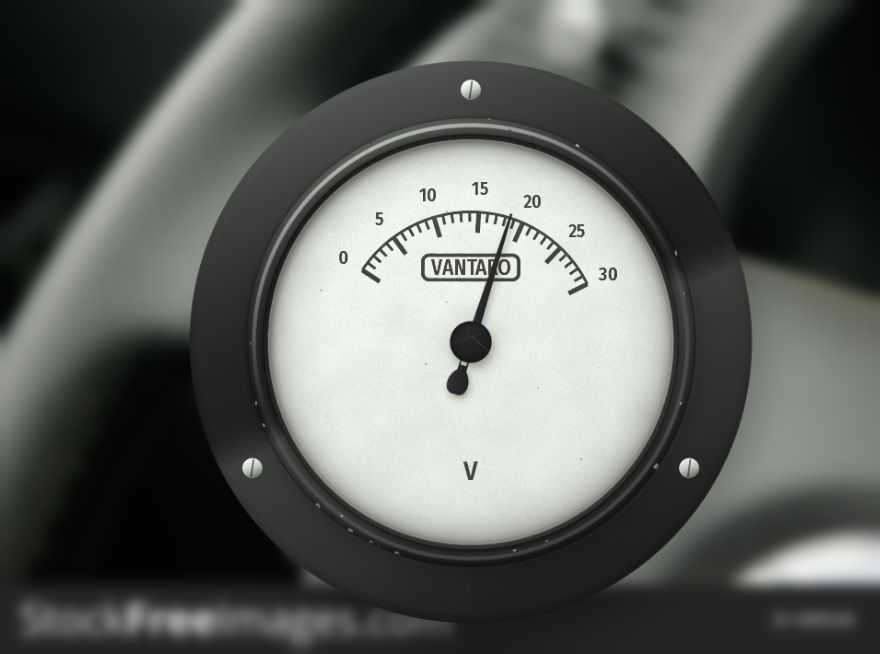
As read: 18.5,V
